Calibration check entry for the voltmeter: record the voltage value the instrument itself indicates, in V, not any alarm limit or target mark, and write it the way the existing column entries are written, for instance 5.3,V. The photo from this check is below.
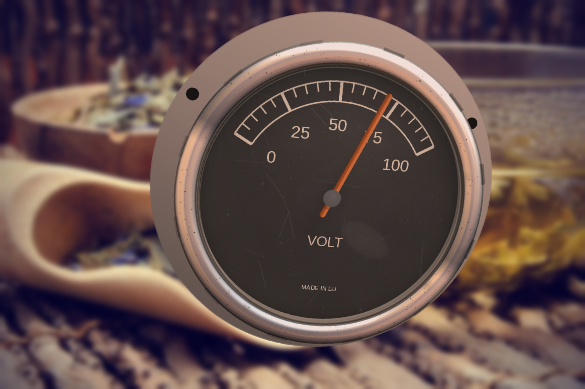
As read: 70,V
